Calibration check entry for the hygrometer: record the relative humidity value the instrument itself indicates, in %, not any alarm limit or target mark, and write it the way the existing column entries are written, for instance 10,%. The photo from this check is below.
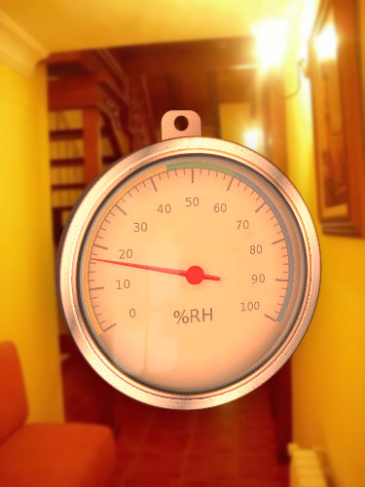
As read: 17,%
